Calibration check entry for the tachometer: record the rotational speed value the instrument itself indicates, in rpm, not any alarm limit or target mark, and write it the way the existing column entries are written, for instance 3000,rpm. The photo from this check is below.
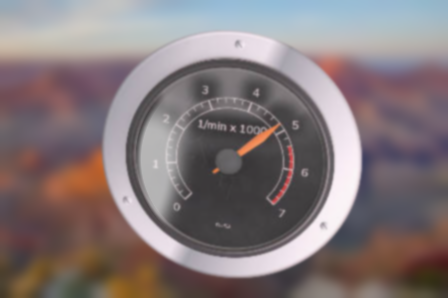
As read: 4800,rpm
